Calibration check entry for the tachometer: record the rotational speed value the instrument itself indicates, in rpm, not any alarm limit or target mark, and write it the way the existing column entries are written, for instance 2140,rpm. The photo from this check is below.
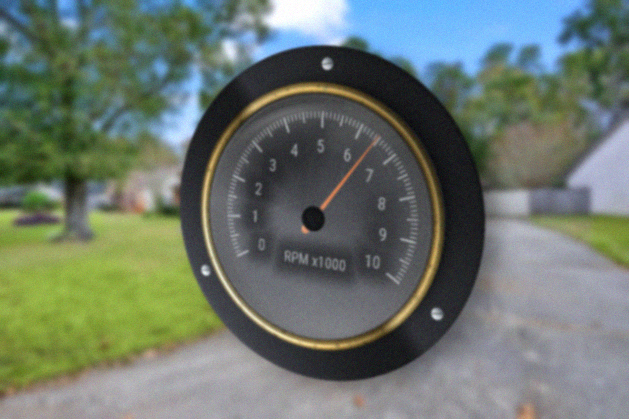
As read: 6500,rpm
